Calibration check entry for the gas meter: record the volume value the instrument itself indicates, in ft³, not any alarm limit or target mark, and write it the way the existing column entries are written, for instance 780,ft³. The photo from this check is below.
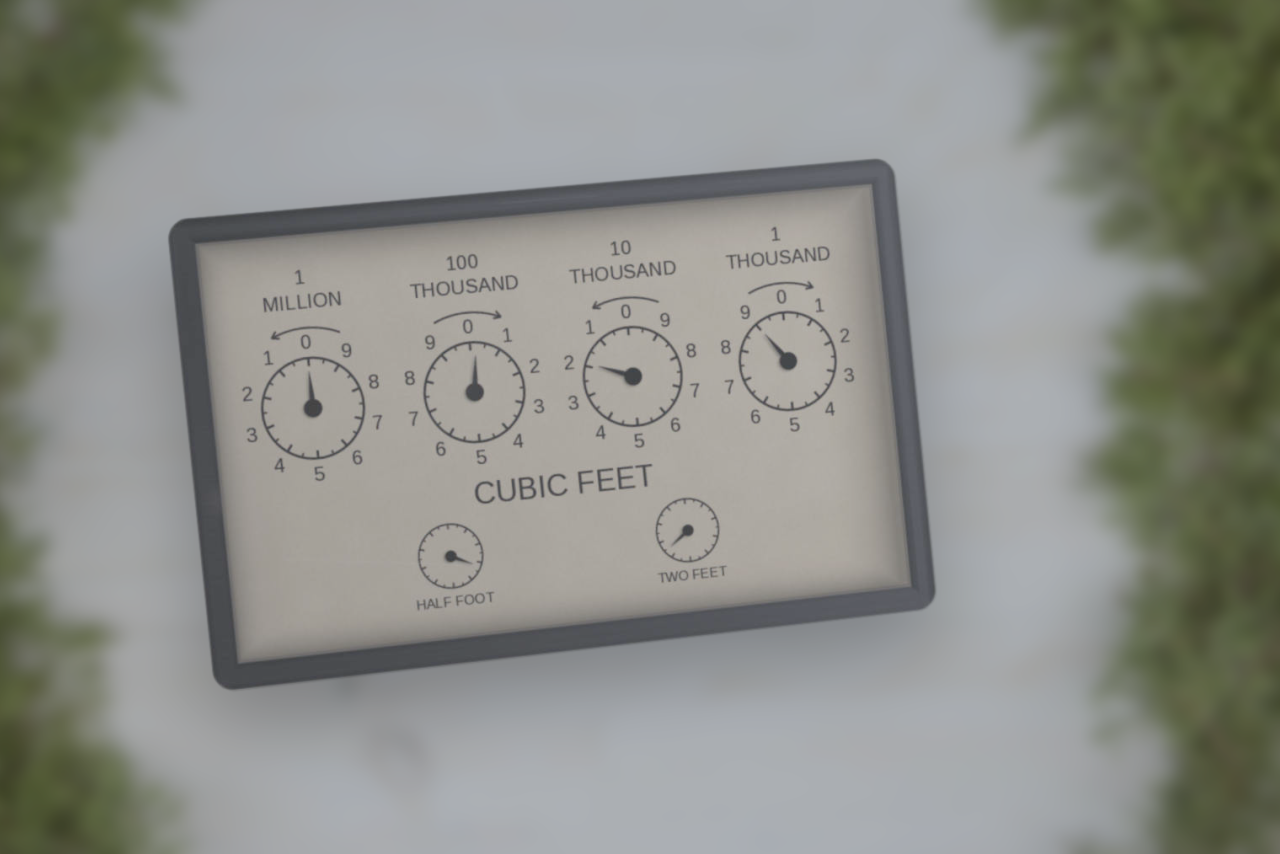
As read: 1900,ft³
